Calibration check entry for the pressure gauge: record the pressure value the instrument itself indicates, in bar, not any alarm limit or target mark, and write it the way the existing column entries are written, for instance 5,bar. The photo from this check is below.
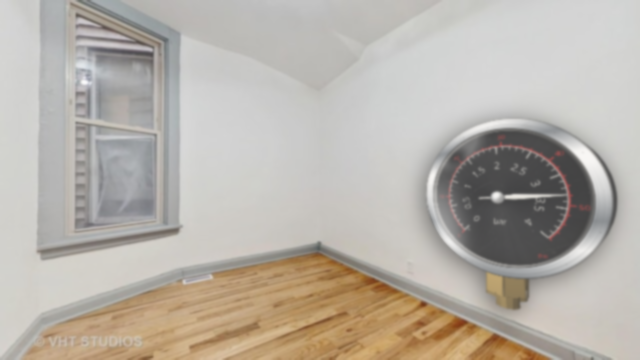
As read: 3.3,bar
